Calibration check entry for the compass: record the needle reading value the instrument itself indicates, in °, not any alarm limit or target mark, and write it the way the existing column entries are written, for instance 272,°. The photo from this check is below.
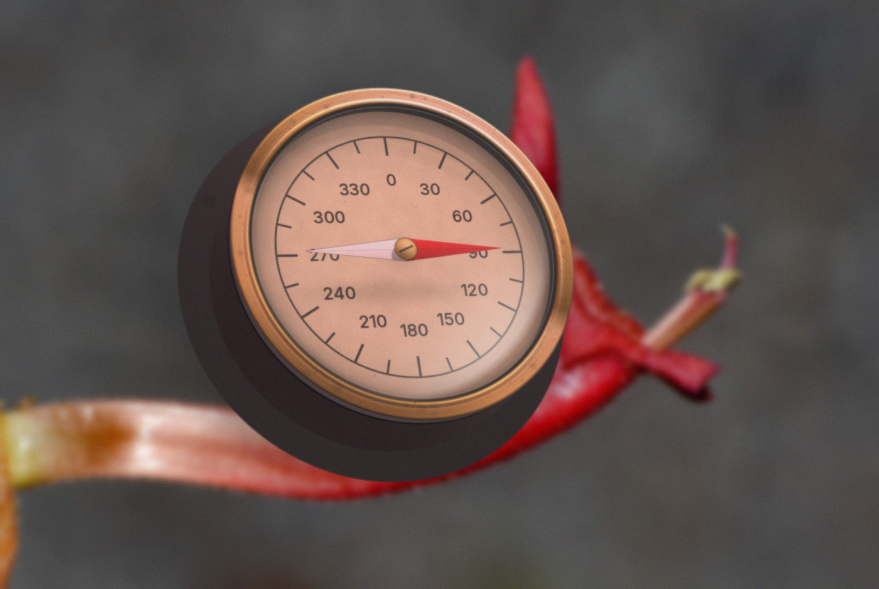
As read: 90,°
